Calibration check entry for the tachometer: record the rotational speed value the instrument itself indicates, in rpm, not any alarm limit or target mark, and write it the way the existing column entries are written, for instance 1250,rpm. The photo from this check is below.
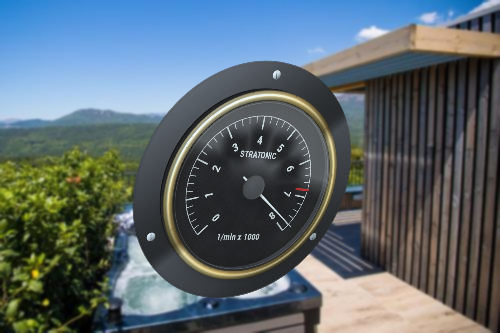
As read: 7800,rpm
